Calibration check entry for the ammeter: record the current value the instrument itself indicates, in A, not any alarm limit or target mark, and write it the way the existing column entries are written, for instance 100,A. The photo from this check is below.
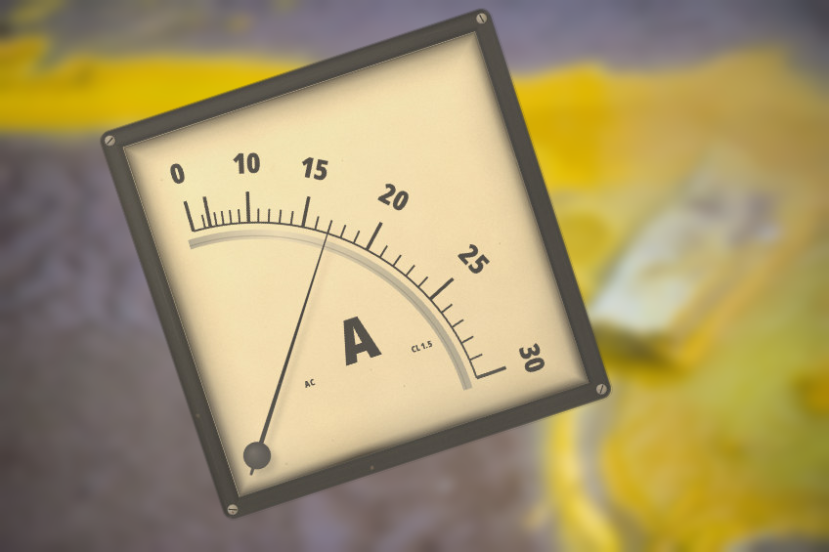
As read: 17,A
